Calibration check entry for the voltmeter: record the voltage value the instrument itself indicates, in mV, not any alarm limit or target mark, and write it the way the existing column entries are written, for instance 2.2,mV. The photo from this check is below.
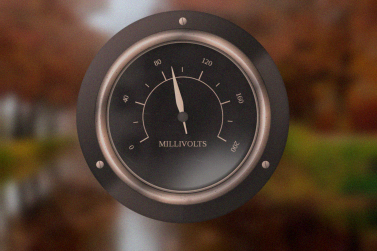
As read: 90,mV
